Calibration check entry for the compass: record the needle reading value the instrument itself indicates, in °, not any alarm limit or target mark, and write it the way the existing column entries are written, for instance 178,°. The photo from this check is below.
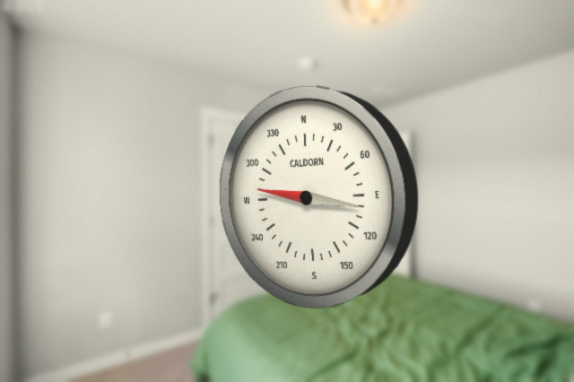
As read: 280,°
